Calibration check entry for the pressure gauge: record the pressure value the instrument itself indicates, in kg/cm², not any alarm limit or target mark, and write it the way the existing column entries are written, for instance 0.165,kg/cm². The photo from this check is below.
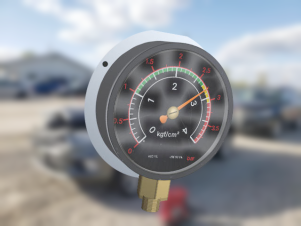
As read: 2.8,kg/cm²
